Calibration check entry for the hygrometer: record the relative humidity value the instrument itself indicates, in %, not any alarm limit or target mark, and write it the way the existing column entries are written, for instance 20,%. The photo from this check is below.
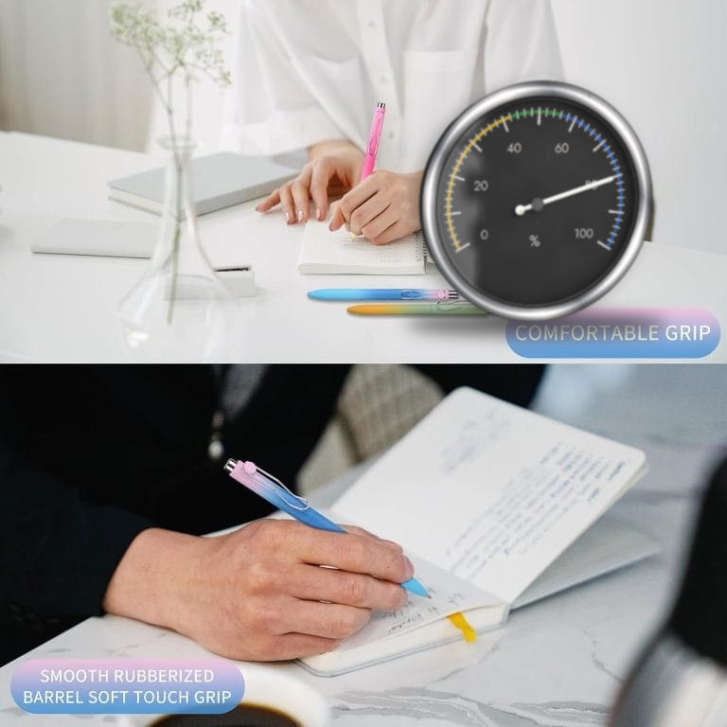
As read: 80,%
